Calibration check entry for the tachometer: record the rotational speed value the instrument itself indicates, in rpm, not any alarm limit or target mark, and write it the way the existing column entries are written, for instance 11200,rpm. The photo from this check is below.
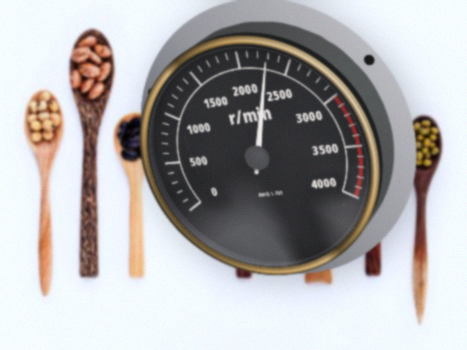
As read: 2300,rpm
